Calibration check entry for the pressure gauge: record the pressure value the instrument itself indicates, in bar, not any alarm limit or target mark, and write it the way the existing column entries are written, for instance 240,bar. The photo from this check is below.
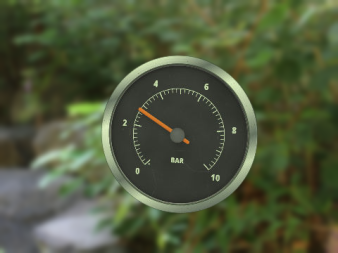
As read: 2.8,bar
